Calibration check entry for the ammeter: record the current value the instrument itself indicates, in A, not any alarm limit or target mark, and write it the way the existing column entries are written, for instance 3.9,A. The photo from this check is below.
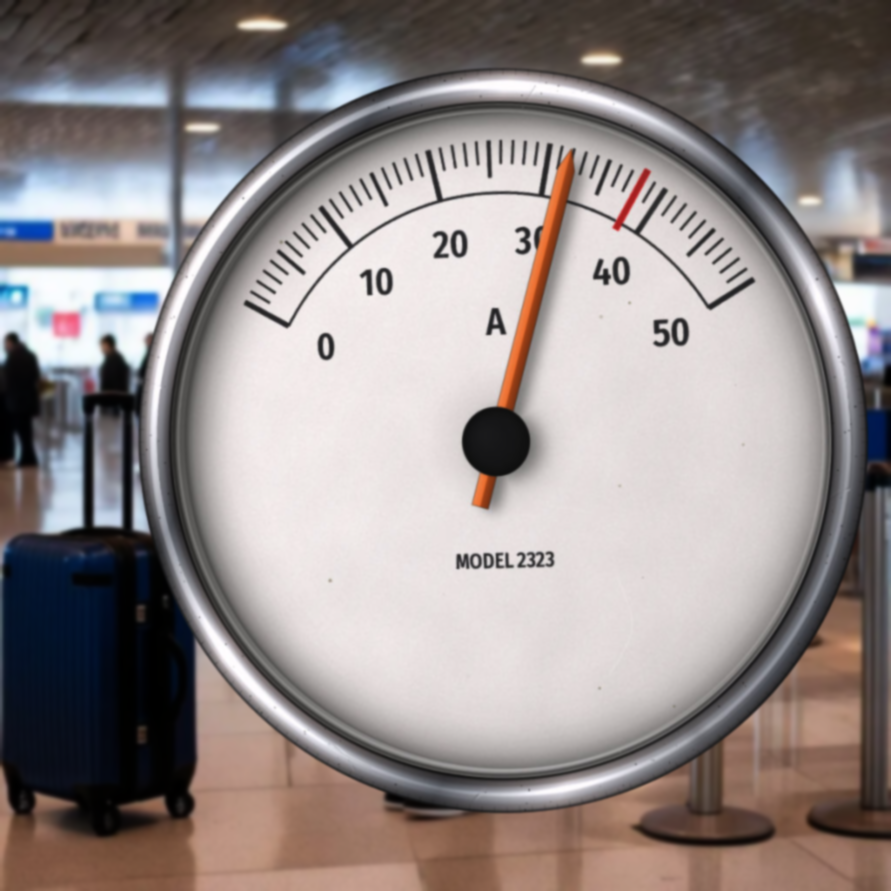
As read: 32,A
